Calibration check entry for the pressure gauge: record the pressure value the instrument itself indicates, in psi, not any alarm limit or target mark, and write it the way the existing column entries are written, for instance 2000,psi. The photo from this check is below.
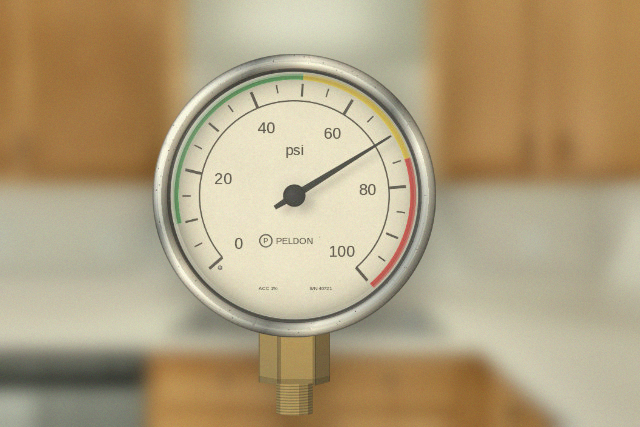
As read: 70,psi
